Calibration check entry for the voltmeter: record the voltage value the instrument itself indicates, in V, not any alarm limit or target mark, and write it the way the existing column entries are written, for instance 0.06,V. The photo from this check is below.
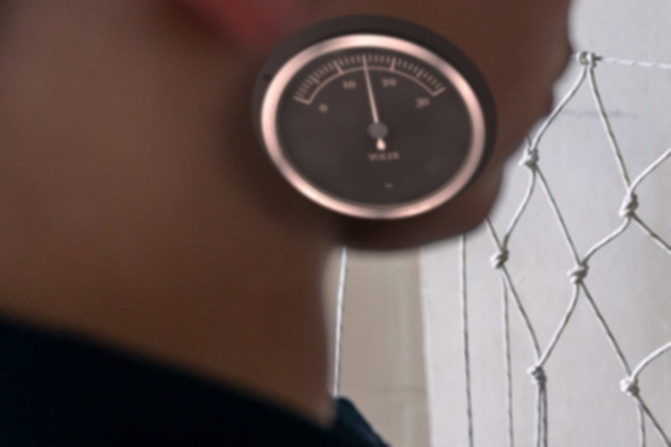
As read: 15,V
